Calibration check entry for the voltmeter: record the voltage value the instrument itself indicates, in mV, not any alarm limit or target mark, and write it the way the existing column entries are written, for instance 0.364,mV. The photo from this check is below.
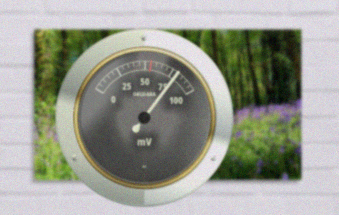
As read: 80,mV
